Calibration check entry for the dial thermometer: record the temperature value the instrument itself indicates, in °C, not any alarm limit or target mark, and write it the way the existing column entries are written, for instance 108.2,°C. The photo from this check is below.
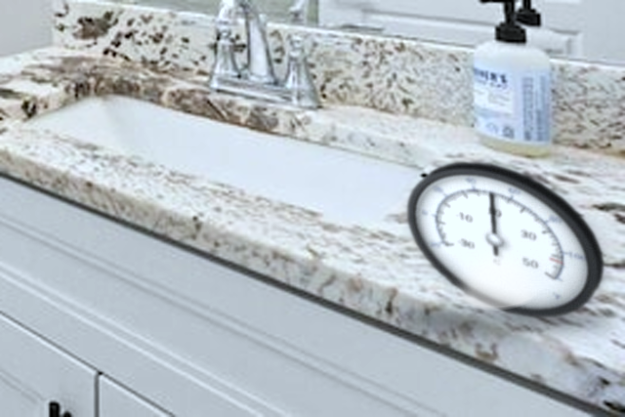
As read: 10,°C
